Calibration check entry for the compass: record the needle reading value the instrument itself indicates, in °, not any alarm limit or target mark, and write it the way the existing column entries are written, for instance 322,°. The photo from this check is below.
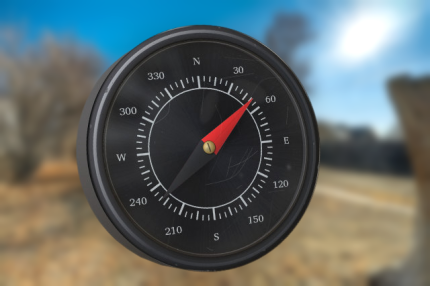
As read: 50,°
